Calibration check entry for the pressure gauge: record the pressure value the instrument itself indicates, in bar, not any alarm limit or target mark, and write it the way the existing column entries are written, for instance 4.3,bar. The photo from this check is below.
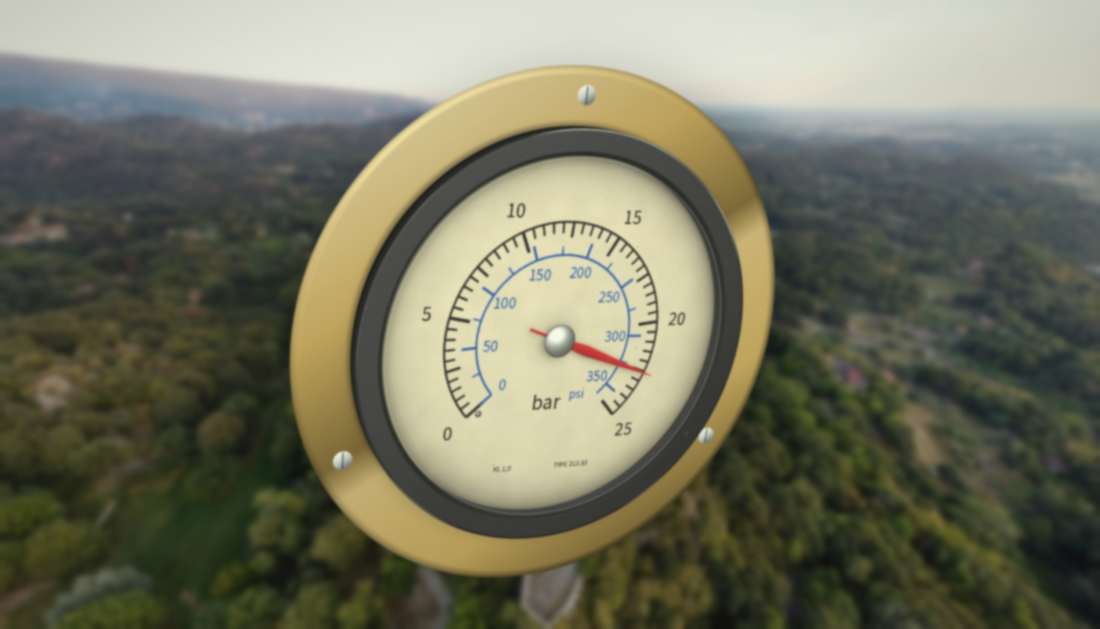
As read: 22.5,bar
